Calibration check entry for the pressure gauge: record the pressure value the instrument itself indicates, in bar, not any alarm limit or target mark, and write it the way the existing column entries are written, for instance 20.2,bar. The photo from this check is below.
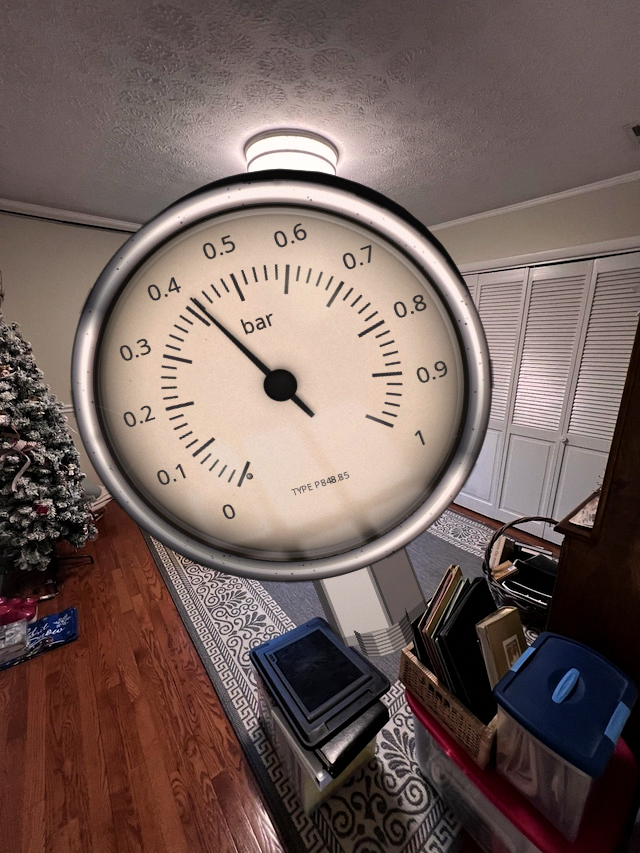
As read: 0.42,bar
